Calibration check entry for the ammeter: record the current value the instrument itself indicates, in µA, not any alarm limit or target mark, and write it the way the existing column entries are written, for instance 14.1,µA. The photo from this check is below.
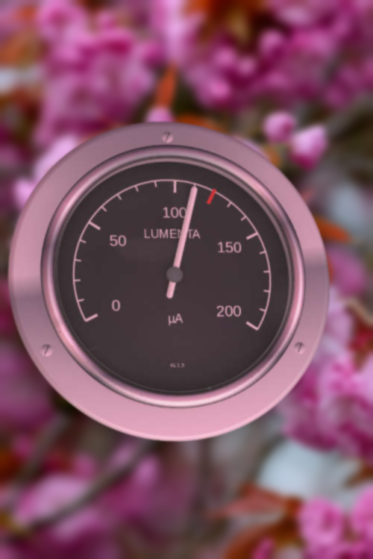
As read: 110,µA
